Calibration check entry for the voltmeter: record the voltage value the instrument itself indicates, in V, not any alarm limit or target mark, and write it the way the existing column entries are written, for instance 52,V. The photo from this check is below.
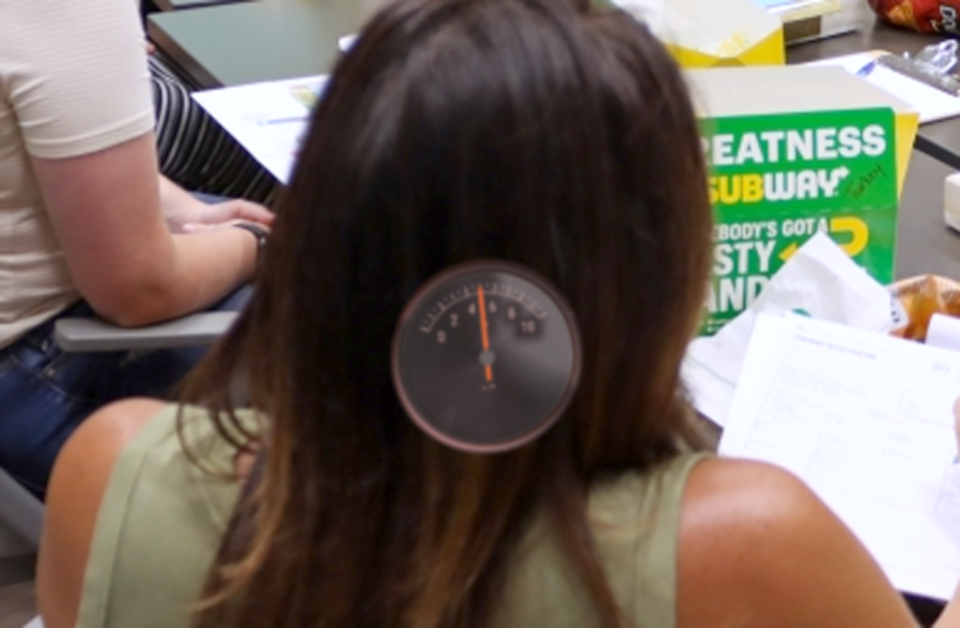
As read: 5,V
